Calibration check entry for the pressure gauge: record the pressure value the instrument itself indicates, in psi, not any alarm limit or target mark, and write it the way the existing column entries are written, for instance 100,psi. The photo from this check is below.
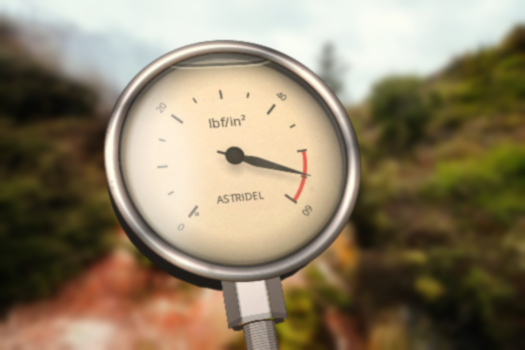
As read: 55,psi
